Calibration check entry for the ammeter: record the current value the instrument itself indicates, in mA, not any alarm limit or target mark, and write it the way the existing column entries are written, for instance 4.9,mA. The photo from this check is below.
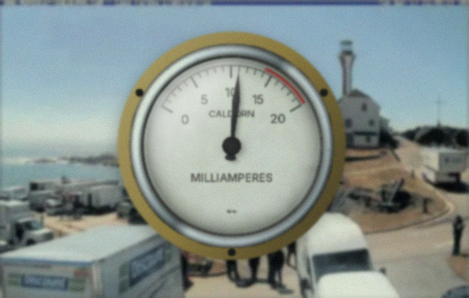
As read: 11,mA
